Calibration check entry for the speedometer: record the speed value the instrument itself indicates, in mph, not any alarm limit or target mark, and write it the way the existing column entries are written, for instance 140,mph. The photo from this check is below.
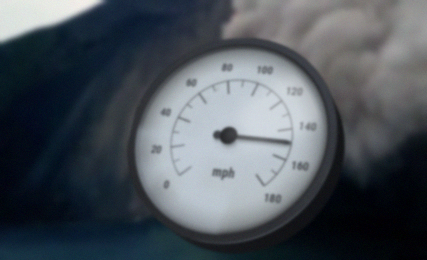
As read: 150,mph
